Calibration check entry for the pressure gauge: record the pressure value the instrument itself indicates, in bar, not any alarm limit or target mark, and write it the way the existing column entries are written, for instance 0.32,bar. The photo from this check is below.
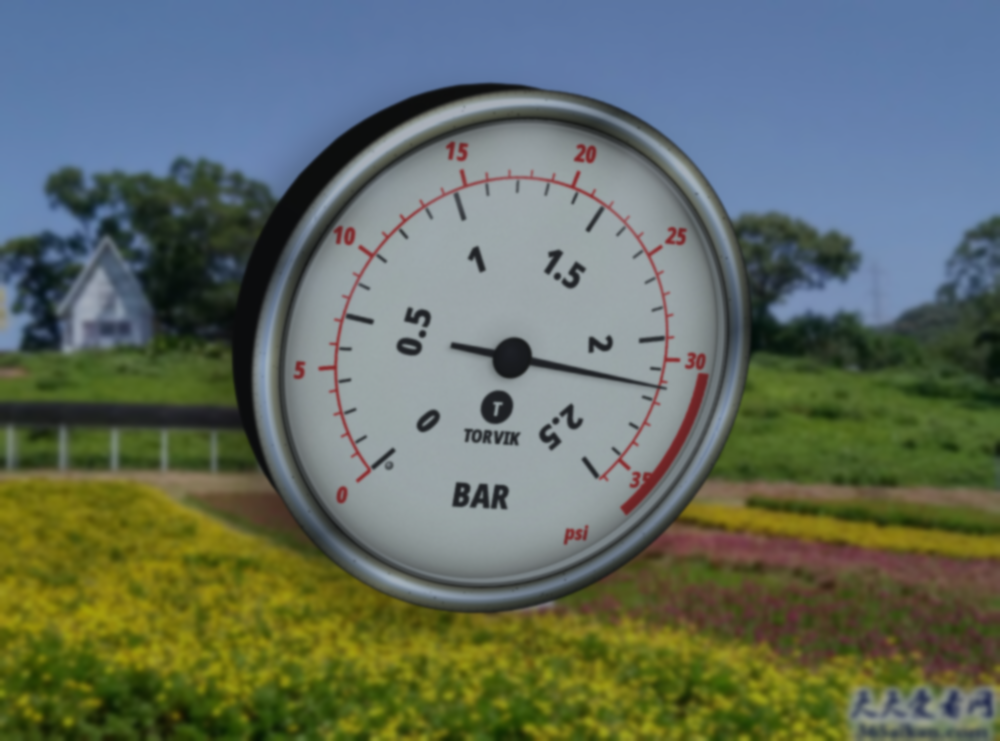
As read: 2.15,bar
